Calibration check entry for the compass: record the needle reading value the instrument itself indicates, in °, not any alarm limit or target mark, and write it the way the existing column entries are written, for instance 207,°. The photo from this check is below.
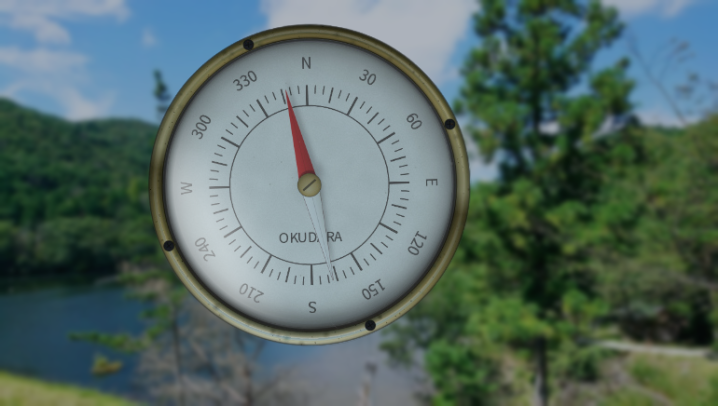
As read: 347.5,°
